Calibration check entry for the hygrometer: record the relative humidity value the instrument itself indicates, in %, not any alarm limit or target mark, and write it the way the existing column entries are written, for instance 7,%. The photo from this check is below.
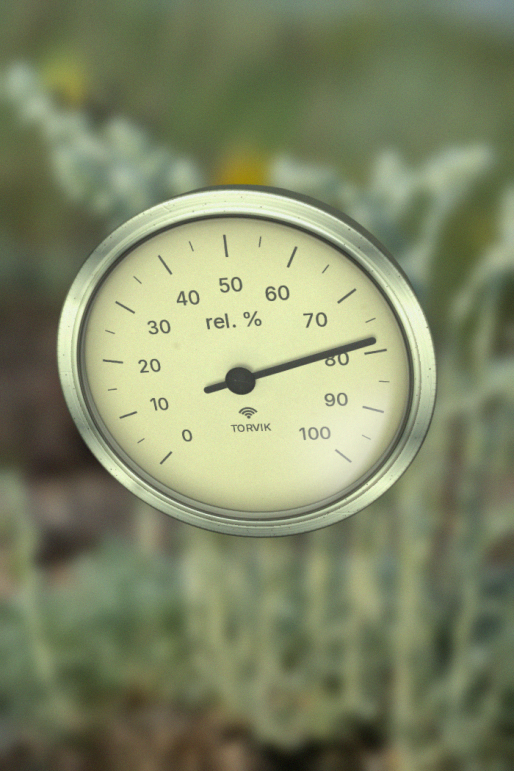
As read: 77.5,%
